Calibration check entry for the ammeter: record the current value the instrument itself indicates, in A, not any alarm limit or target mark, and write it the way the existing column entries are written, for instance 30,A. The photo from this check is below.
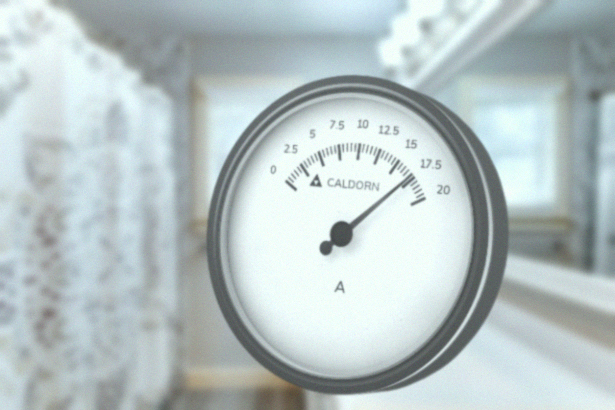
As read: 17.5,A
